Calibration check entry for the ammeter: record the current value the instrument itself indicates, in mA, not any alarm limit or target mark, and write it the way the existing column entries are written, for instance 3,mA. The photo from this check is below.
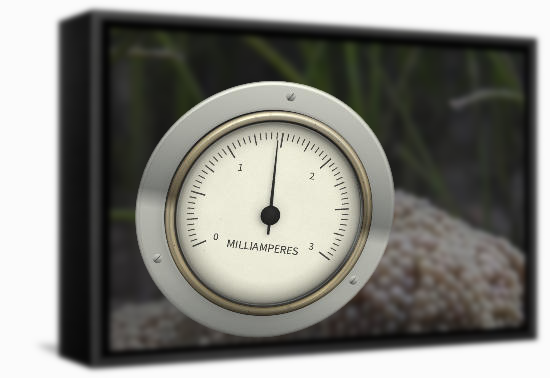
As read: 1.45,mA
